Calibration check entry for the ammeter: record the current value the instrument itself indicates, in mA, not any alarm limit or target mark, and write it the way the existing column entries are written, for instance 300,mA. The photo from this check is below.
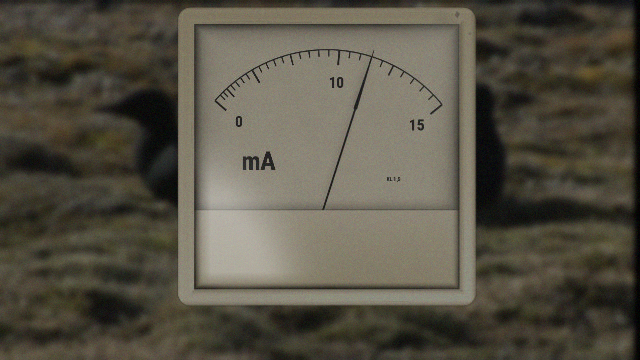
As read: 11.5,mA
